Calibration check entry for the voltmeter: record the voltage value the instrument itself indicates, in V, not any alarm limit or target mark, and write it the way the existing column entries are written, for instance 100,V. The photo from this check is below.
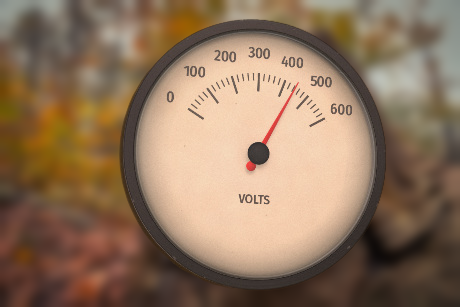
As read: 440,V
